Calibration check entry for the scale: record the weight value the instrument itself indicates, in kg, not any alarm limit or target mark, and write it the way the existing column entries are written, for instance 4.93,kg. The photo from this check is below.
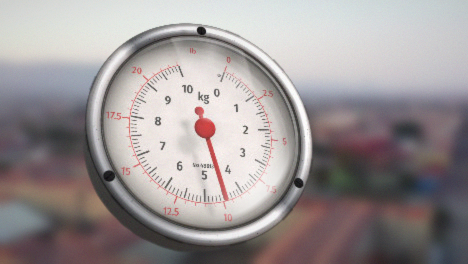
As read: 4.5,kg
